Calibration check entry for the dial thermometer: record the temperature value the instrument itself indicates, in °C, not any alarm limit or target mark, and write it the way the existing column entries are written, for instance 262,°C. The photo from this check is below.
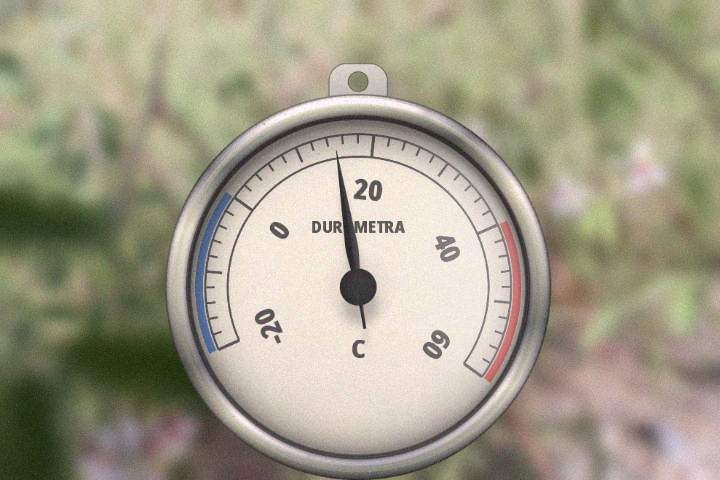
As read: 15,°C
